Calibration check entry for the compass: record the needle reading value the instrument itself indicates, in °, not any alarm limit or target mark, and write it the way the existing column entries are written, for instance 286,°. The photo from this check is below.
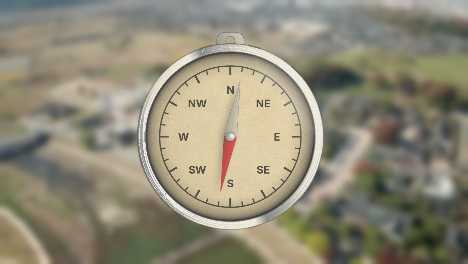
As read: 190,°
